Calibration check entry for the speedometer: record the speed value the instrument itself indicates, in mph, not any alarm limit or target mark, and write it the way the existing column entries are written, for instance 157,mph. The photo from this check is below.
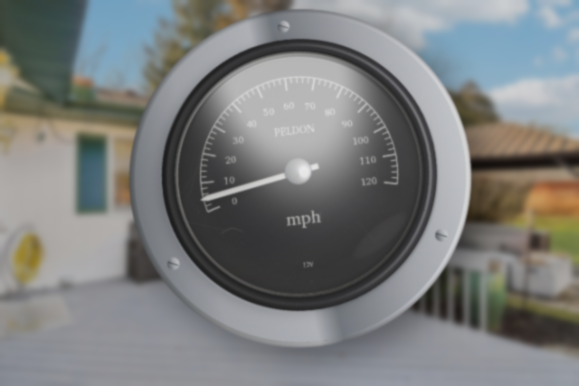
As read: 4,mph
